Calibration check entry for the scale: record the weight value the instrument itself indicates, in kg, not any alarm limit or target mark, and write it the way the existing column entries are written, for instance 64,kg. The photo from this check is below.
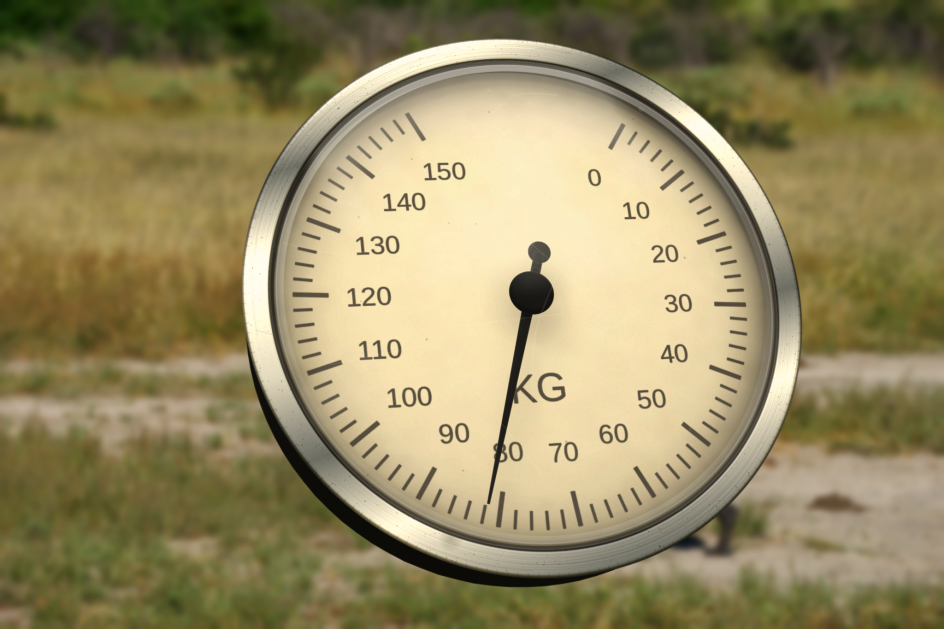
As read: 82,kg
